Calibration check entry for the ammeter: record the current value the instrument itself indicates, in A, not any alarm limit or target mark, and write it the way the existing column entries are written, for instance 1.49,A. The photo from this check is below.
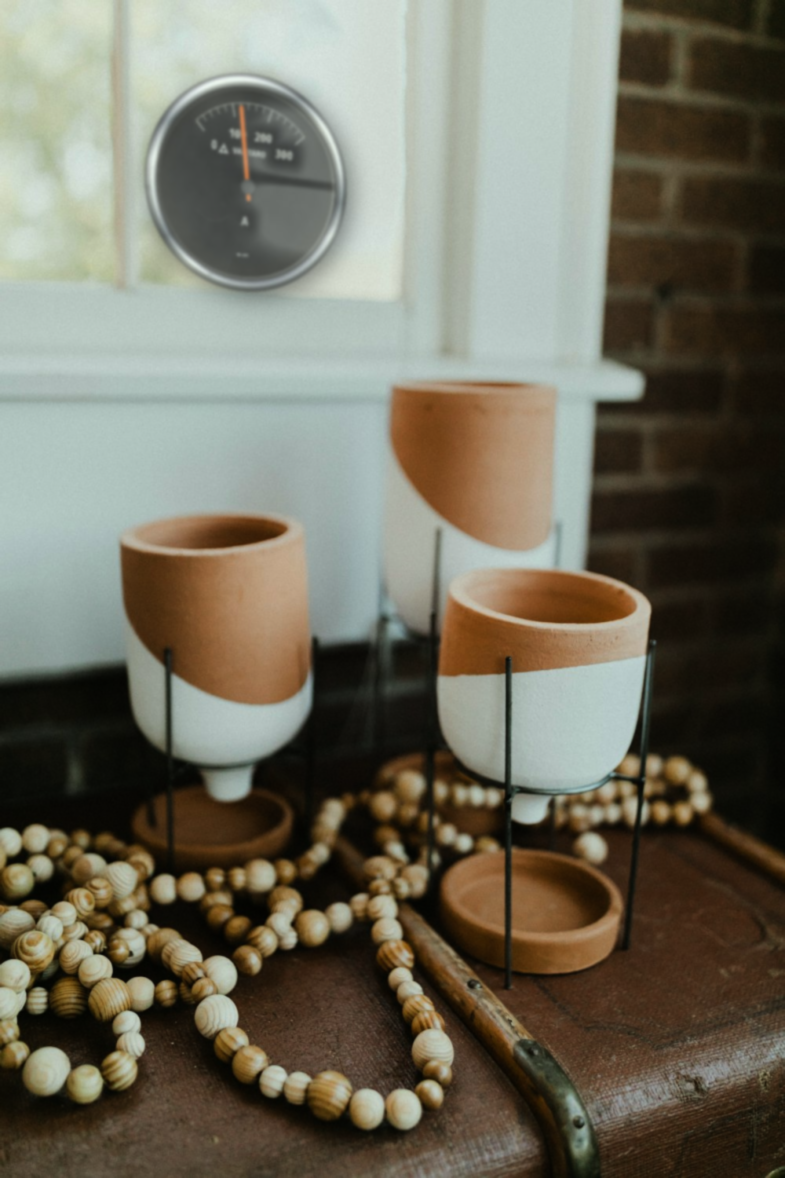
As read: 120,A
